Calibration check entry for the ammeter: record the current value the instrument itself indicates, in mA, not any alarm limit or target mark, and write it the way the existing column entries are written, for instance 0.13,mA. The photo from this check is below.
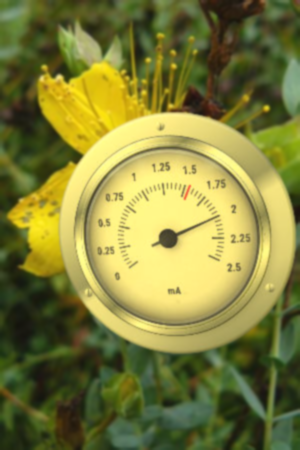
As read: 2,mA
